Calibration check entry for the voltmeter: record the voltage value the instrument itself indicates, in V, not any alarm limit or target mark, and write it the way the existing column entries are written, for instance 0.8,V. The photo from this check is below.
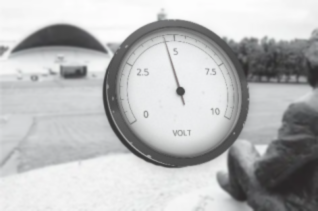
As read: 4.5,V
